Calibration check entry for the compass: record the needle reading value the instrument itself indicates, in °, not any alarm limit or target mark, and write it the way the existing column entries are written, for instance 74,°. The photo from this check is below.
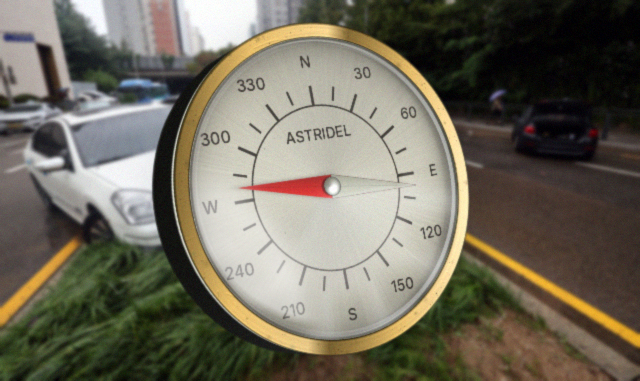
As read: 277.5,°
